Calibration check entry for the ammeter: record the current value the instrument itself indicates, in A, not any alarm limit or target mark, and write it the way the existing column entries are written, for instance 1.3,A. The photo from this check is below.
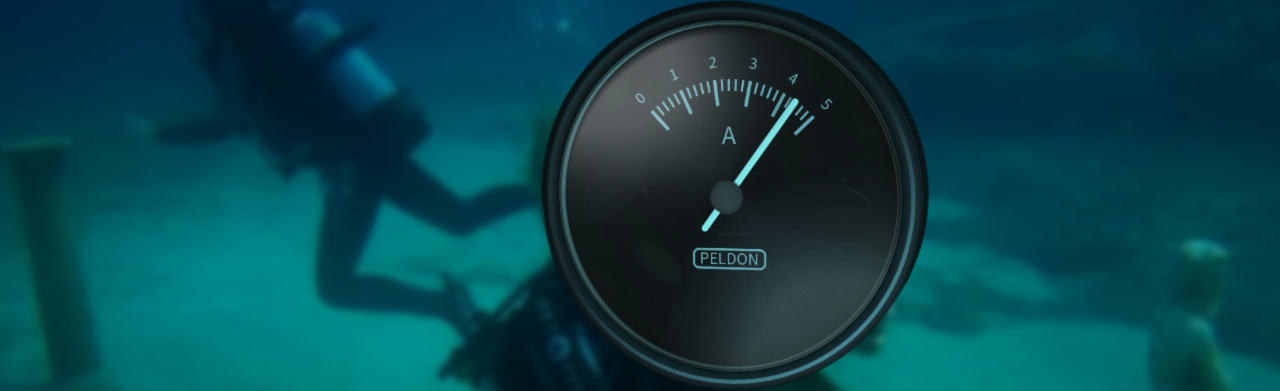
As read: 4.4,A
